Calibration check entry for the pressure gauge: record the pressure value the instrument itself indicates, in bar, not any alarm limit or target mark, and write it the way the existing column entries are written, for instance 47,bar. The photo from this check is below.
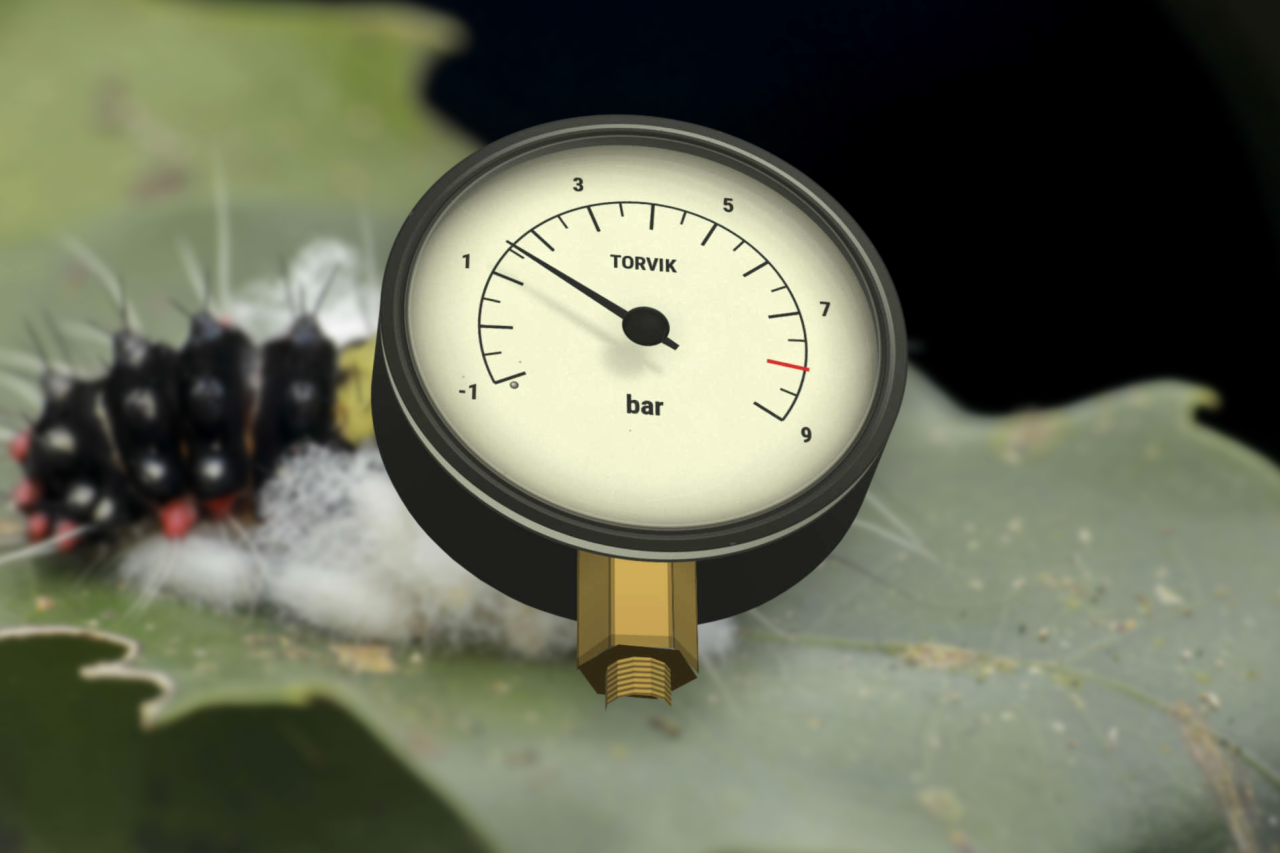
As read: 1.5,bar
